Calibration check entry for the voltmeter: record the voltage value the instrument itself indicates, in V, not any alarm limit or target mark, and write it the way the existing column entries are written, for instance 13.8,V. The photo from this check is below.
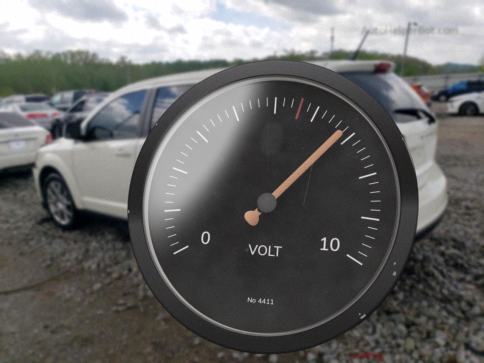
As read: 6.8,V
